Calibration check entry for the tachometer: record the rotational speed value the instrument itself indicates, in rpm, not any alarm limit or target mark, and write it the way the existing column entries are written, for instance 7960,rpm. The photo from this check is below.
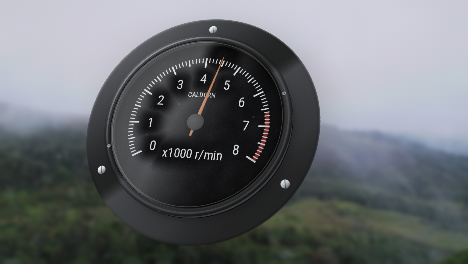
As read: 4500,rpm
